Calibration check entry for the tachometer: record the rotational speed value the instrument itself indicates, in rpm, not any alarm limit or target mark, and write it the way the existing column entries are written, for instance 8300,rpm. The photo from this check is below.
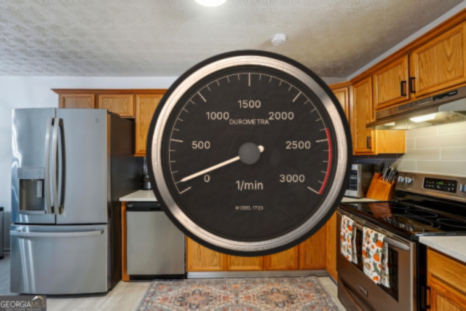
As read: 100,rpm
